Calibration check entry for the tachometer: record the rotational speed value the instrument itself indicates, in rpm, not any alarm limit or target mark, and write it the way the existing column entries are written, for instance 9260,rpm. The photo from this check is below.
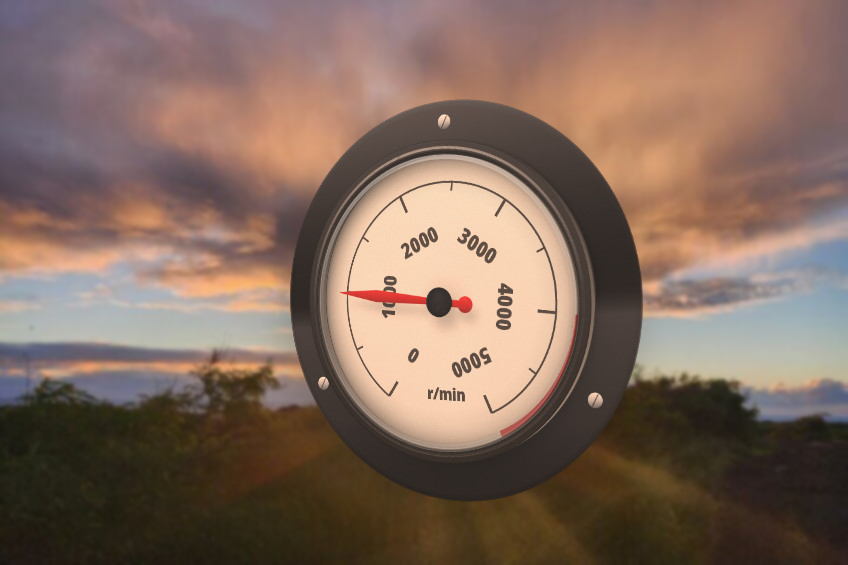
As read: 1000,rpm
